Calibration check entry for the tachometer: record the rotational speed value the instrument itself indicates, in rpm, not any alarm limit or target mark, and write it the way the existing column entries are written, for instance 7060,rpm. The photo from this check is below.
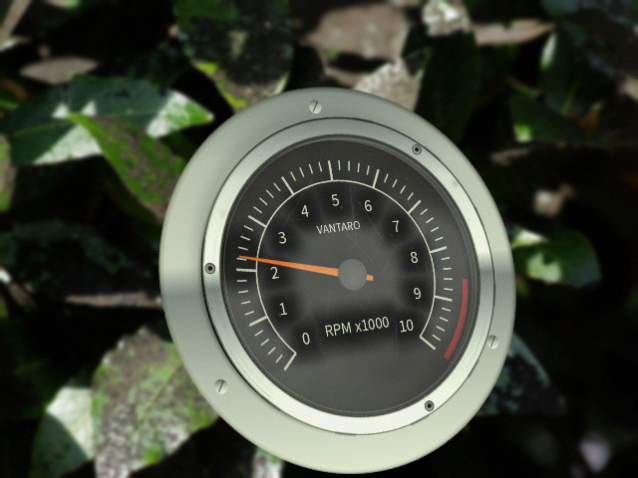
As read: 2200,rpm
